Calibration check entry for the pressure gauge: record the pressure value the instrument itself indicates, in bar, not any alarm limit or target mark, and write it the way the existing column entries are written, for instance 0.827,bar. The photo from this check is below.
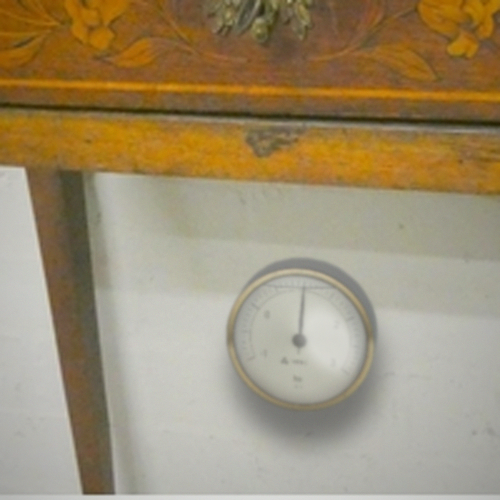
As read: 1,bar
